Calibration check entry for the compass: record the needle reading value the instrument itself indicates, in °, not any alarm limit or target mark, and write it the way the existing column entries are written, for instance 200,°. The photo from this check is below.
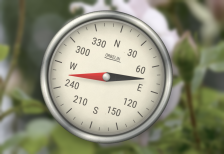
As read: 255,°
